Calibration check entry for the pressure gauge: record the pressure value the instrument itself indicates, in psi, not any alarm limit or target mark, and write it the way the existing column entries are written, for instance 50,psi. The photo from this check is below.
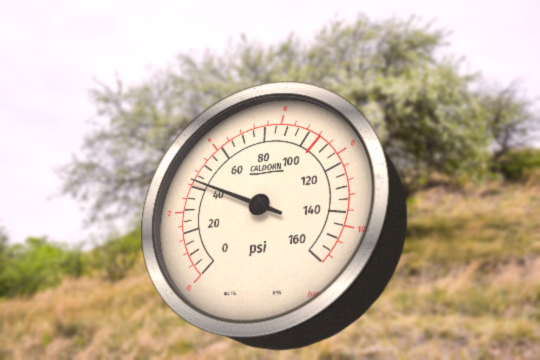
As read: 42.5,psi
